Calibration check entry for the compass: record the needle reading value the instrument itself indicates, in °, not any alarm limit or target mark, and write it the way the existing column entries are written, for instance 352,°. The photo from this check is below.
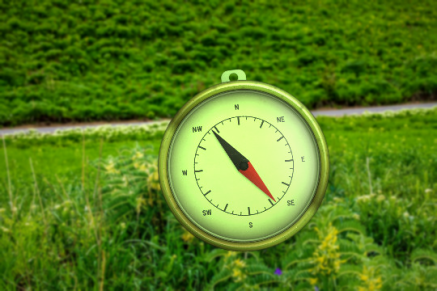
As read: 145,°
